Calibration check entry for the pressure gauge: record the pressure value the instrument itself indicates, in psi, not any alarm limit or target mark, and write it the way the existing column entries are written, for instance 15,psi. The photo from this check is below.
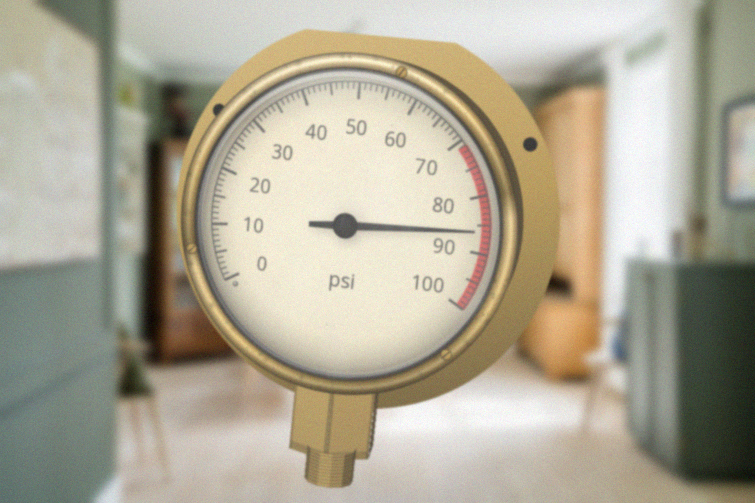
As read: 86,psi
